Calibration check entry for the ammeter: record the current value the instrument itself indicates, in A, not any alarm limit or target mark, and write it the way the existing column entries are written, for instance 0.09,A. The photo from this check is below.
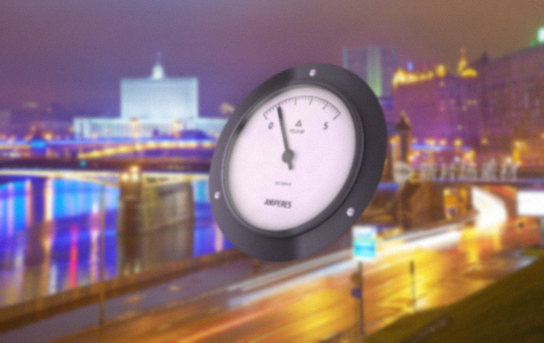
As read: 1,A
